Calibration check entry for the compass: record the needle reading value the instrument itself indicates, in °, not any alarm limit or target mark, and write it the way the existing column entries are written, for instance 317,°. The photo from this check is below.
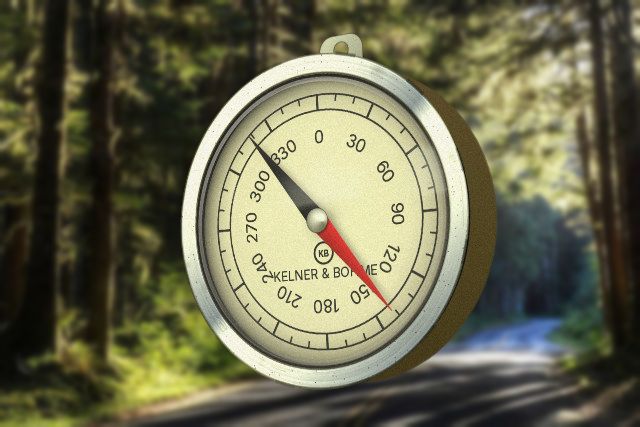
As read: 140,°
